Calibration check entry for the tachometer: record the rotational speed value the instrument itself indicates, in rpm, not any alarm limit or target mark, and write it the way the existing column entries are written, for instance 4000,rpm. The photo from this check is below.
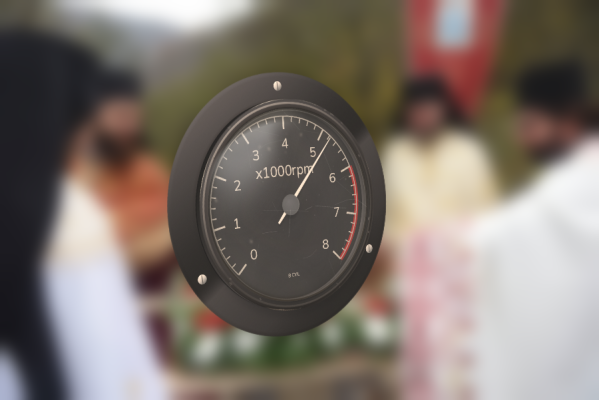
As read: 5200,rpm
